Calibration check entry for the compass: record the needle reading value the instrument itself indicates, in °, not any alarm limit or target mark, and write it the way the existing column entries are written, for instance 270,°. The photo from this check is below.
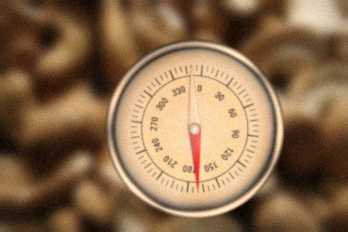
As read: 170,°
